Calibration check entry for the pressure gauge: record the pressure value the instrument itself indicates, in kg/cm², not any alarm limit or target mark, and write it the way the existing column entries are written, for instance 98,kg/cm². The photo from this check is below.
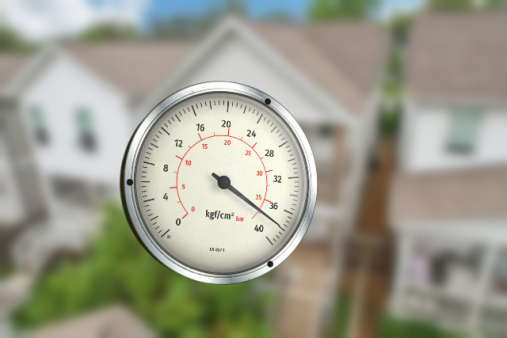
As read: 38,kg/cm²
